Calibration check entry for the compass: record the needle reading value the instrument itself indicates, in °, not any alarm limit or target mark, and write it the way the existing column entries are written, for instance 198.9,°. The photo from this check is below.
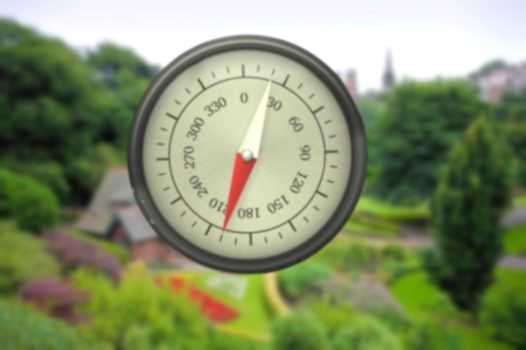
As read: 200,°
